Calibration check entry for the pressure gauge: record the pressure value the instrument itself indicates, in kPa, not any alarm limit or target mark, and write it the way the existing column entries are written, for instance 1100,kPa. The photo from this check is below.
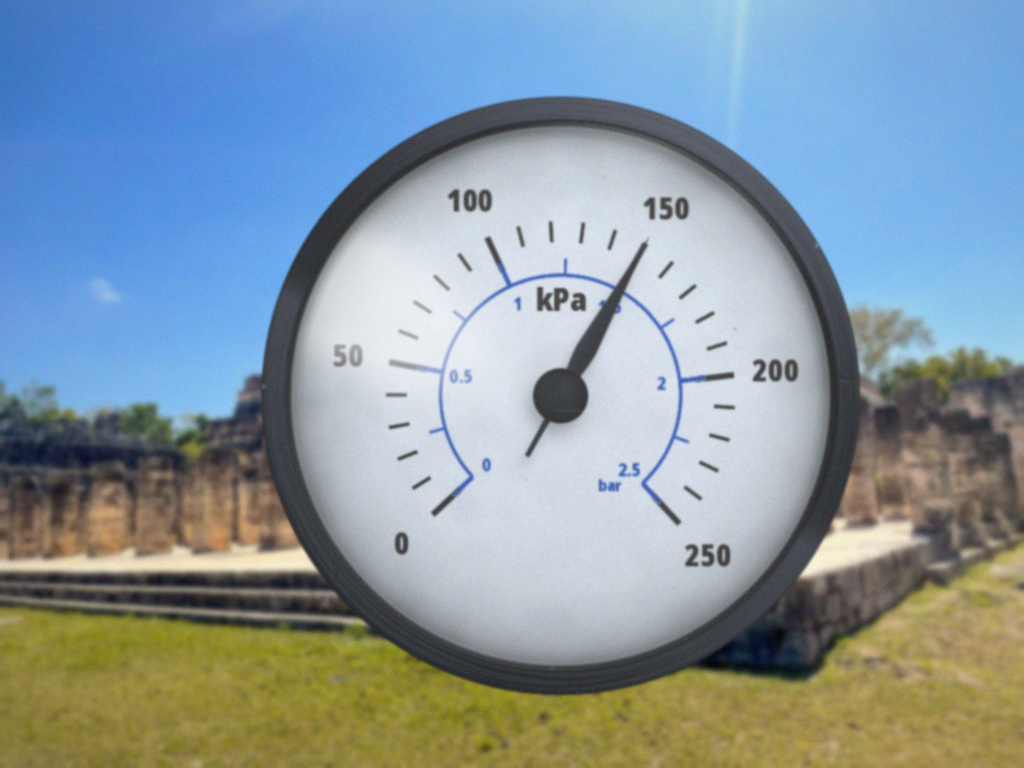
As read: 150,kPa
